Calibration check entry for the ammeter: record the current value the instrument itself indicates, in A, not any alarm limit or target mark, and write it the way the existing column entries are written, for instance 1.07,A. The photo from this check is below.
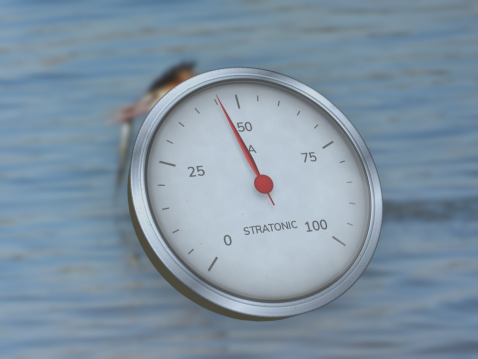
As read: 45,A
